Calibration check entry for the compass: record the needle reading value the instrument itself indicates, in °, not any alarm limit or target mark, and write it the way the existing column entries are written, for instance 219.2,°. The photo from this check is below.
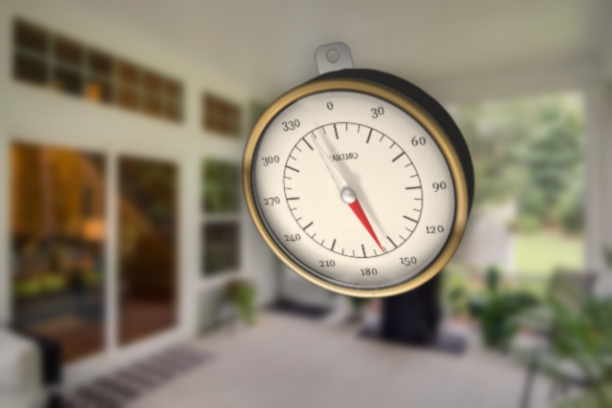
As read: 160,°
